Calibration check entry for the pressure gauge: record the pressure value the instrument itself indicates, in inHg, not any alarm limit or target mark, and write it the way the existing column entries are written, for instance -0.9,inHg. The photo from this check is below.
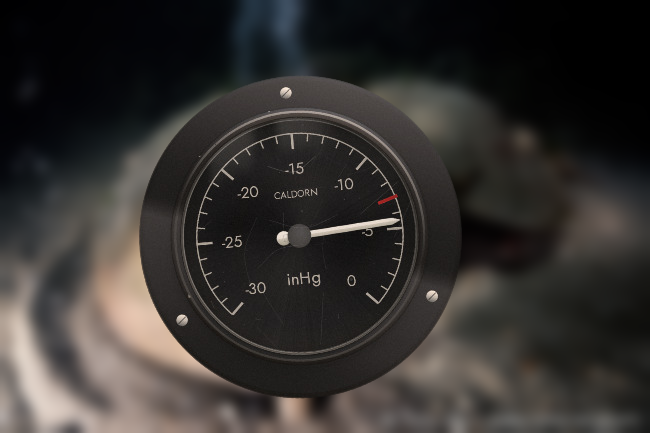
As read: -5.5,inHg
